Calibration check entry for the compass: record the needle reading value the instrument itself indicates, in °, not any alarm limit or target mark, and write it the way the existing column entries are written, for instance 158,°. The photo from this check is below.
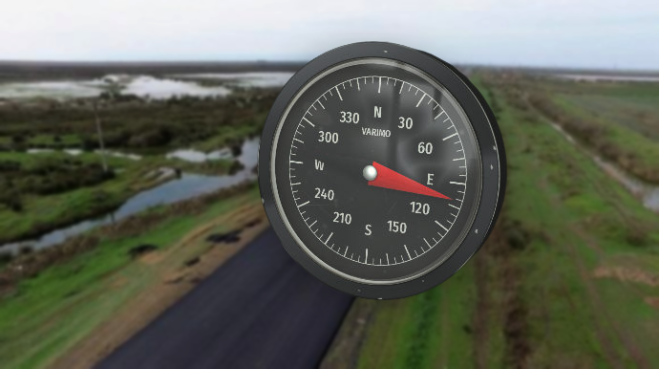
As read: 100,°
